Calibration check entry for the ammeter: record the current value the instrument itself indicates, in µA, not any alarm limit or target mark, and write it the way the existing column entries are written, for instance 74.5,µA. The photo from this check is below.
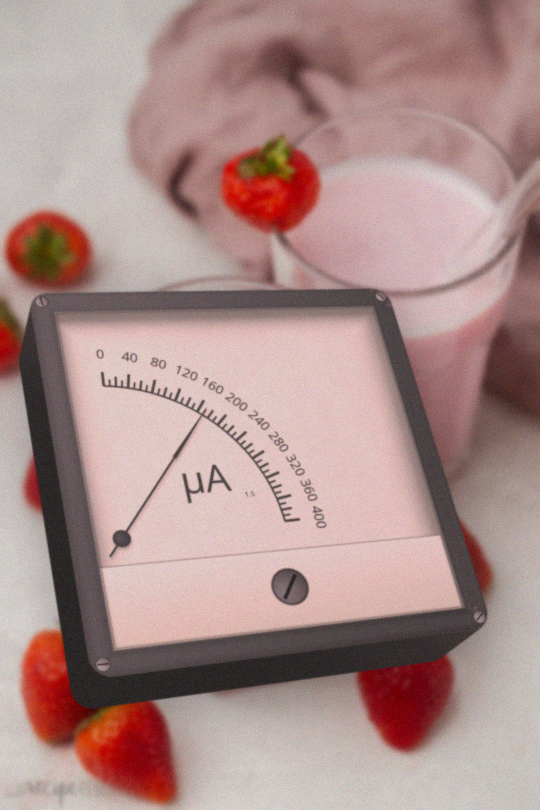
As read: 170,µA
